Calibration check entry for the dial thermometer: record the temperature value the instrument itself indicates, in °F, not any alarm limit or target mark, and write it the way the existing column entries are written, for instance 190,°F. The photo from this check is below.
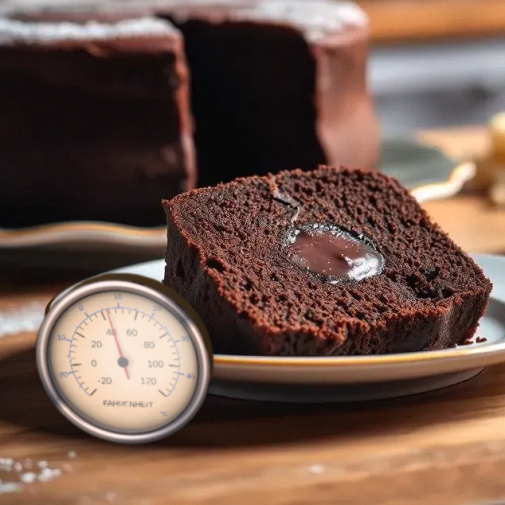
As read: 44,°F
